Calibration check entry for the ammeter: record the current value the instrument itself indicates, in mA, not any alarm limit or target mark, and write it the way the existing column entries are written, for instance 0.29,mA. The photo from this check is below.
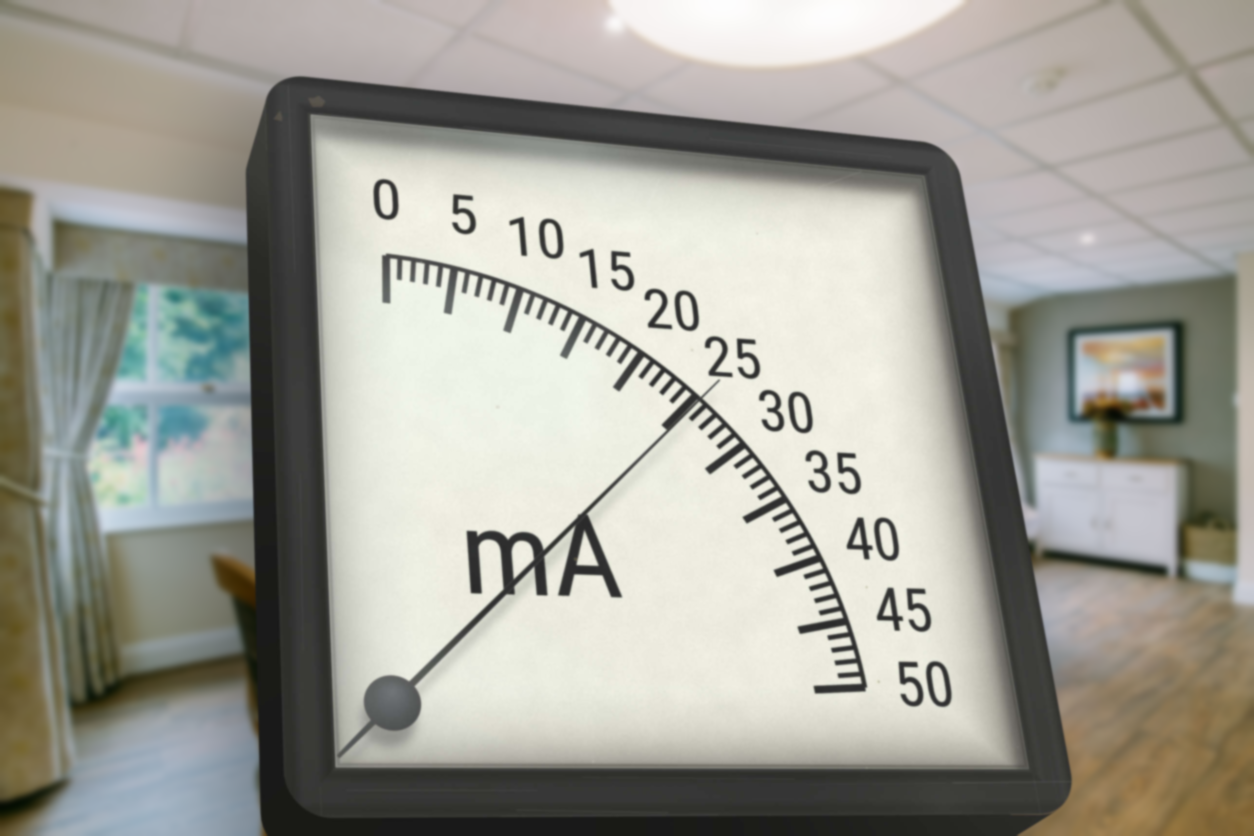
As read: 25.5,mA
